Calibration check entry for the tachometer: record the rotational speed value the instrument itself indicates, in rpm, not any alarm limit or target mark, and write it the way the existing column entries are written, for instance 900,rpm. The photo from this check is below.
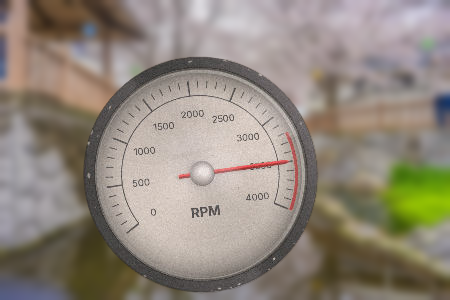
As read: 3500,rpm
